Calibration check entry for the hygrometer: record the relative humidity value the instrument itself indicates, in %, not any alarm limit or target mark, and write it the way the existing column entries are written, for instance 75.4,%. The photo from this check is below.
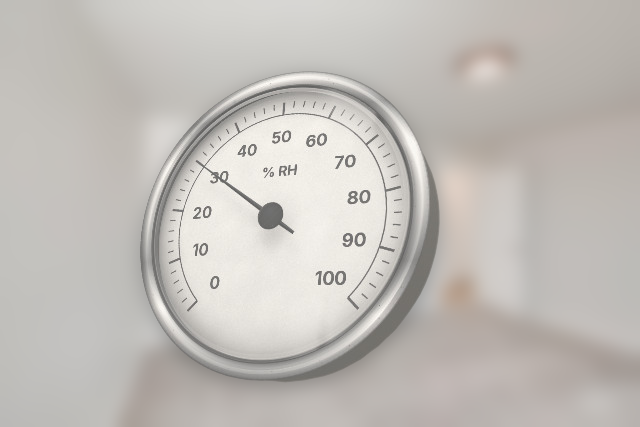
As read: 30,%
